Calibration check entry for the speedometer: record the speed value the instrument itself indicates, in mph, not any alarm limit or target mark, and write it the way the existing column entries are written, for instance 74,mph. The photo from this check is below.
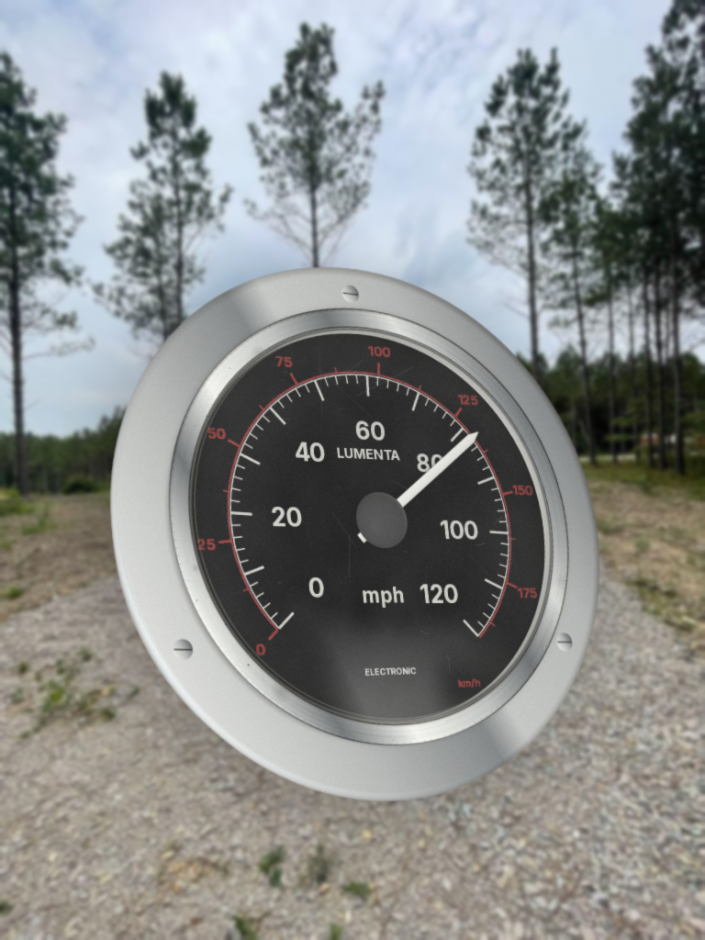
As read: 82,mph
